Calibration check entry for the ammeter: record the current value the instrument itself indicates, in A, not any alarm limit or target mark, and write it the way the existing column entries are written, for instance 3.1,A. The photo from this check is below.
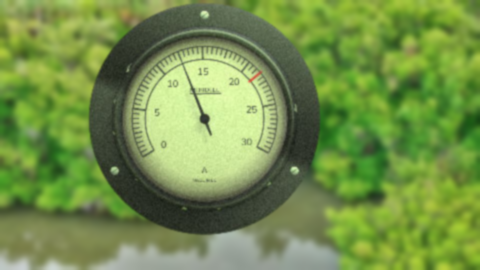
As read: 12.5,A
